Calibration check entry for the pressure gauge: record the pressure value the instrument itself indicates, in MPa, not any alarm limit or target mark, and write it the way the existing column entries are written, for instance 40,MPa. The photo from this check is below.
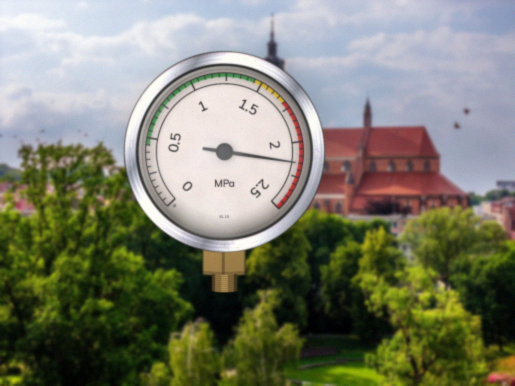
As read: 2.15,MPa
